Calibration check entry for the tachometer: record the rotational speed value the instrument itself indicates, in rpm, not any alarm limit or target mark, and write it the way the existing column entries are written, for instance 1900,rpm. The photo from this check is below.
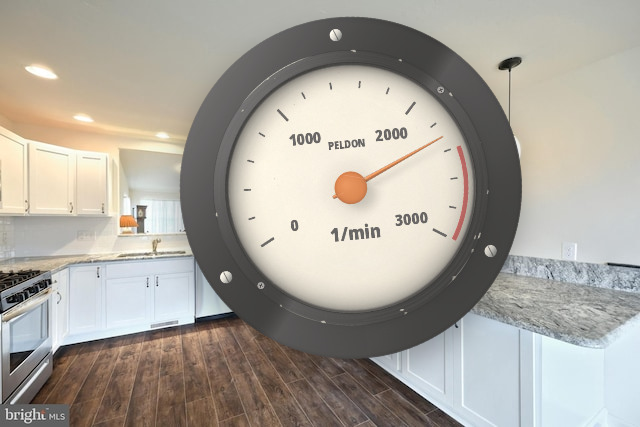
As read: 2300,rpm
